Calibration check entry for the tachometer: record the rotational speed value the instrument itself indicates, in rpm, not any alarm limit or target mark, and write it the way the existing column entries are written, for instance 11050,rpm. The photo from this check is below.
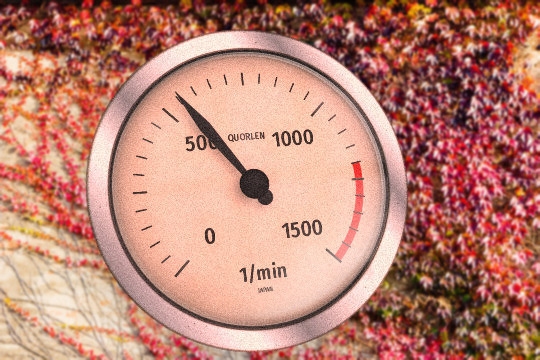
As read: 550,rpm
